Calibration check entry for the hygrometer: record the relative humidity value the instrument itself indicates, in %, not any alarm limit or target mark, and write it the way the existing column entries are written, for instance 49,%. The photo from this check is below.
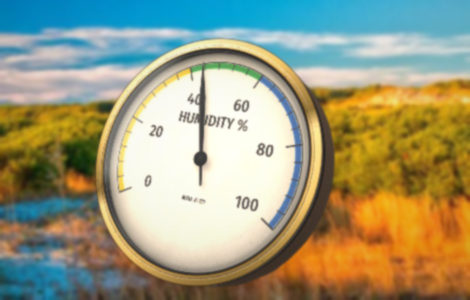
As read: 44,%
